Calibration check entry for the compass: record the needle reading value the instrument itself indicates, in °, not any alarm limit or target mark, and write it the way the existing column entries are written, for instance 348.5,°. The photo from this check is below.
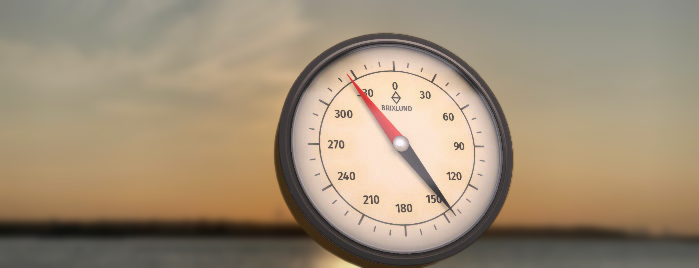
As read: 325,°
